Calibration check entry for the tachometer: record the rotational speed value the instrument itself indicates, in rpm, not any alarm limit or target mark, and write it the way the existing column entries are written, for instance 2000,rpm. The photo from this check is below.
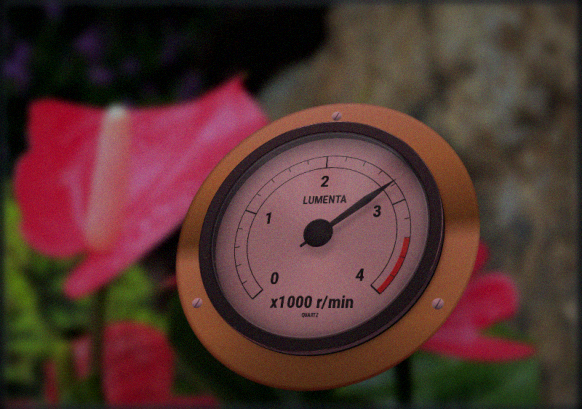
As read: 2800,rpm
